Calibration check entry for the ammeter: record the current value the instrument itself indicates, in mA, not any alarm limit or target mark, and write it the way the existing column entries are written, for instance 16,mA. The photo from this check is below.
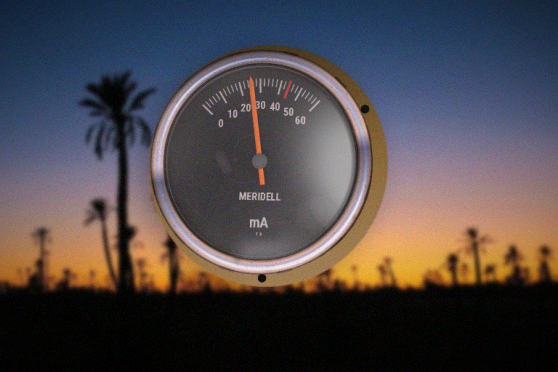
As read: 26,mA
